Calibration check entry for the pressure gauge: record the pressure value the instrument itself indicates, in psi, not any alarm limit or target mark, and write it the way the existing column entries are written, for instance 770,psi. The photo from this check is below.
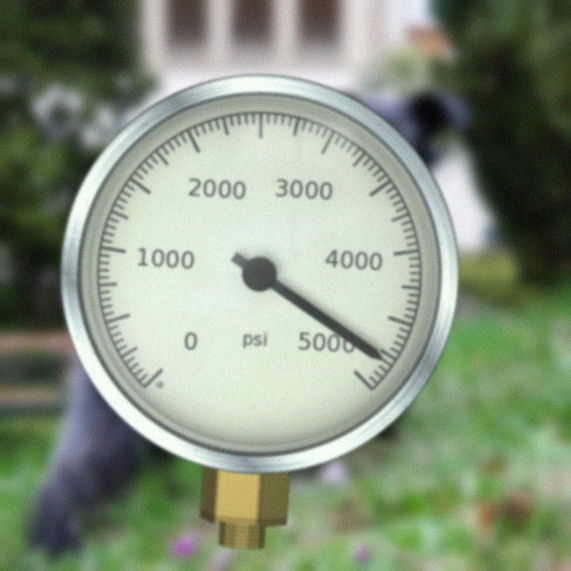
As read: 4800,psi
